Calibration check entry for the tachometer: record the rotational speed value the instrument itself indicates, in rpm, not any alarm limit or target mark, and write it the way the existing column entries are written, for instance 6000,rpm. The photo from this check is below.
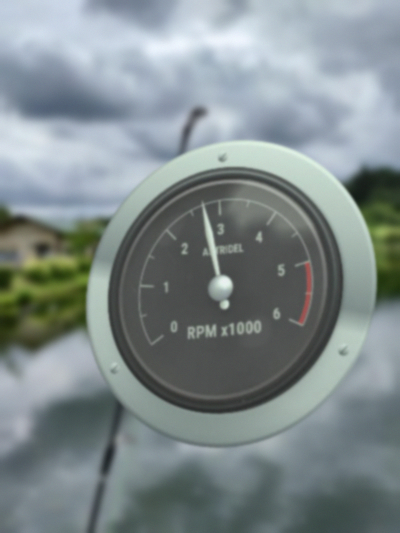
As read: 2750,rpm
